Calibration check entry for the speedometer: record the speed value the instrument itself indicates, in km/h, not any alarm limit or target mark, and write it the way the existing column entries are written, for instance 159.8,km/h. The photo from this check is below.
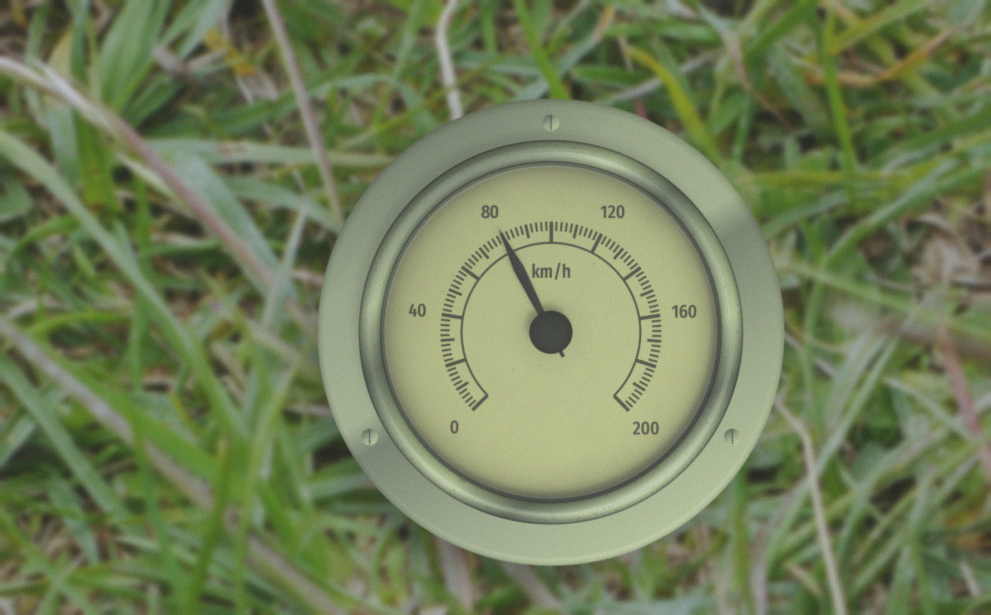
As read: 80,km/h
